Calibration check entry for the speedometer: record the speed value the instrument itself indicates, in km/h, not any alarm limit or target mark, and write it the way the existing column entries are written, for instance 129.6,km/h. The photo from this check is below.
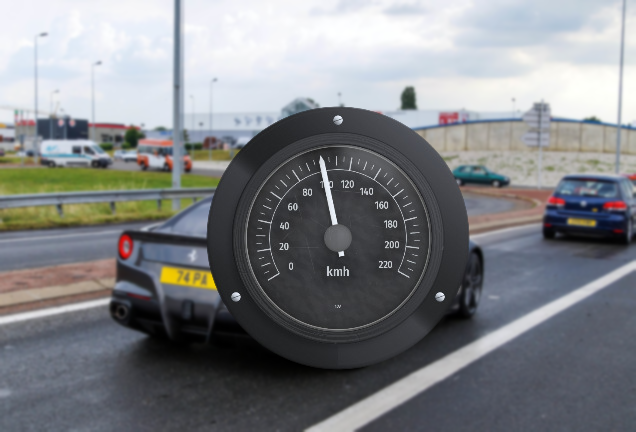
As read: 100,km/h
